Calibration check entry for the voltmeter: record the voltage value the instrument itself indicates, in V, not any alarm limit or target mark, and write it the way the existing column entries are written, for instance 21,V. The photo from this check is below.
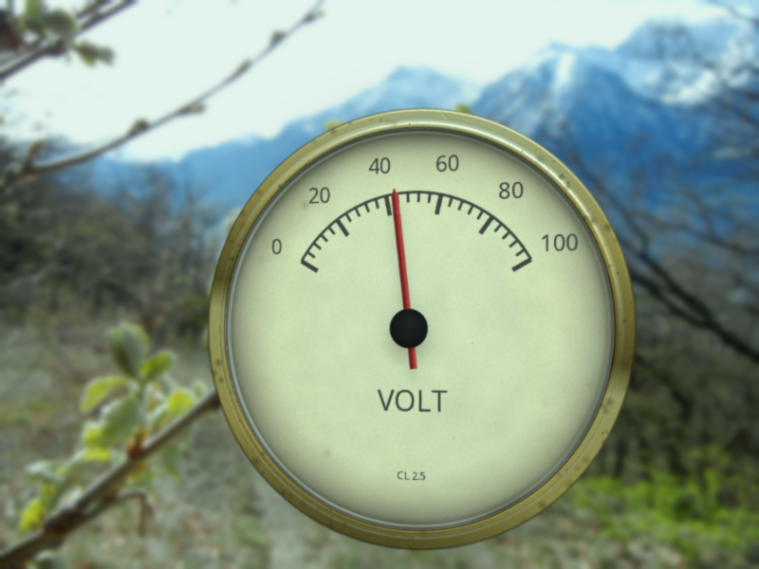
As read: 44,V
